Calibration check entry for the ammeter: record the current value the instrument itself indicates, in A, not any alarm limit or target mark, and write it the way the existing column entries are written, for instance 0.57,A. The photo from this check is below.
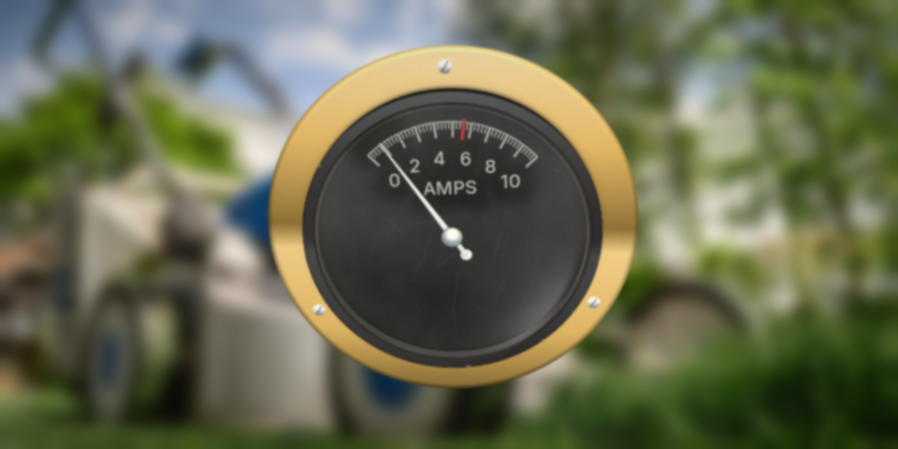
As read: 1,A
